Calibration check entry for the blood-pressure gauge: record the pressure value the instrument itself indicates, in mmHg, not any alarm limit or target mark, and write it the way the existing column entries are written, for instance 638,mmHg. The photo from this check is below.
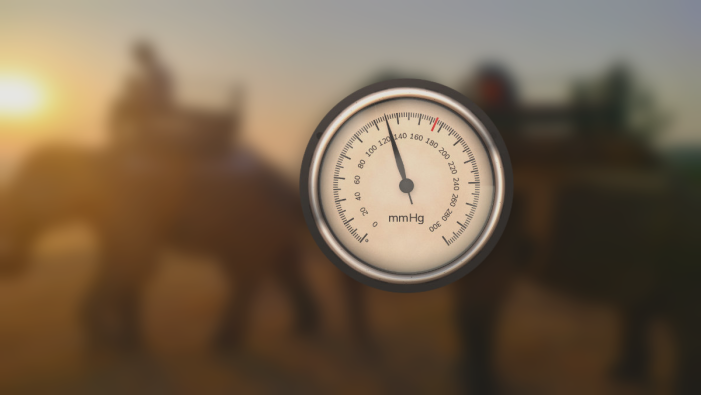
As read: 130,mmHg
